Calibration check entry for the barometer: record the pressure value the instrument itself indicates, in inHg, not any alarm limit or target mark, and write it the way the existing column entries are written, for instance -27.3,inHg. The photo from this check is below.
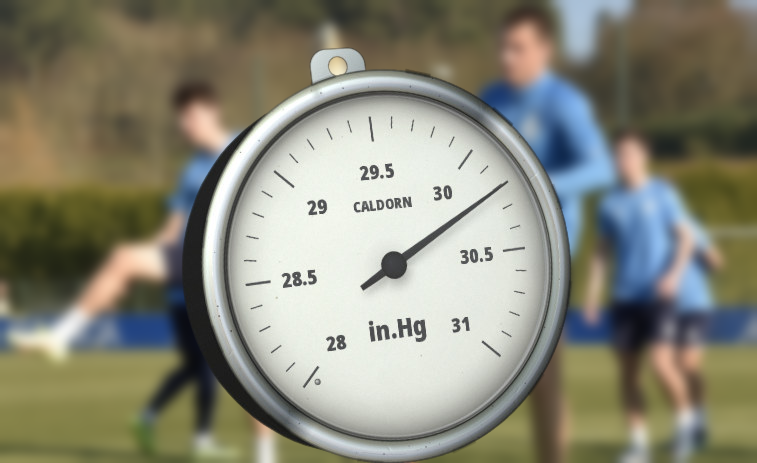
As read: 30.2,inHg
